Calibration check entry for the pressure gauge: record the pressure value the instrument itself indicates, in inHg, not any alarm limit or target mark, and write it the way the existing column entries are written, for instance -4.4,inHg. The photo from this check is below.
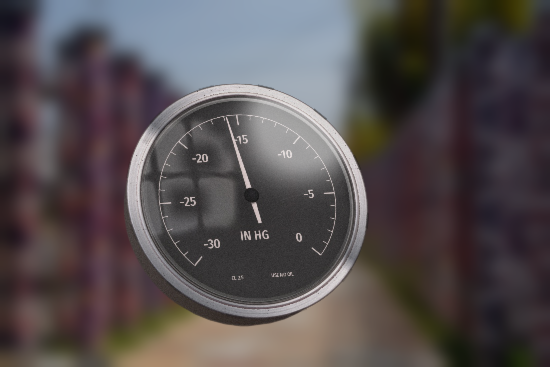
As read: -16,inHg
